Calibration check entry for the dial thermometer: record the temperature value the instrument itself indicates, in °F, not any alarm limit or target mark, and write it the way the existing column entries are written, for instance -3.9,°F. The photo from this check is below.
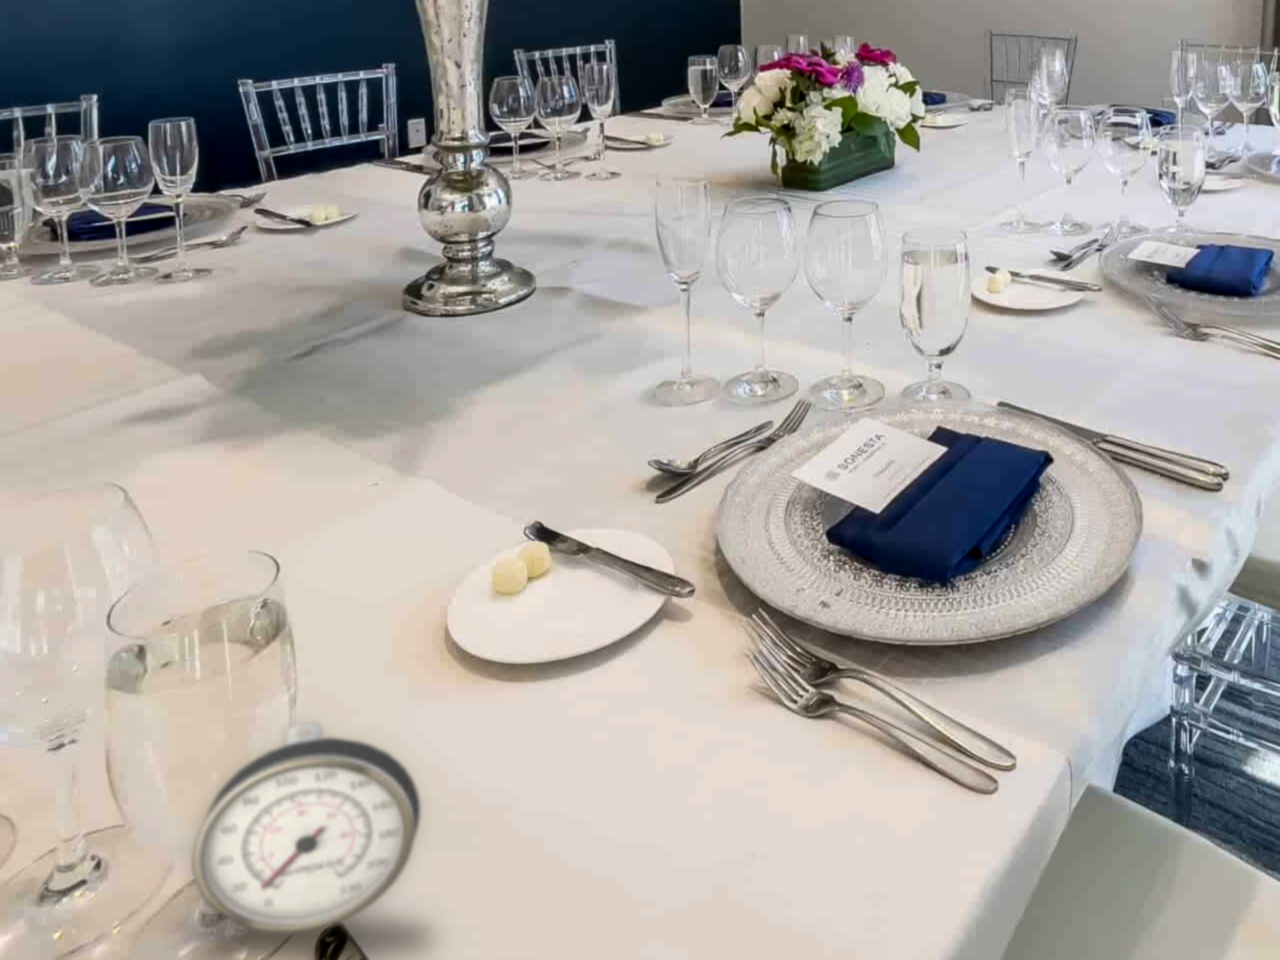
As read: 10,°F
